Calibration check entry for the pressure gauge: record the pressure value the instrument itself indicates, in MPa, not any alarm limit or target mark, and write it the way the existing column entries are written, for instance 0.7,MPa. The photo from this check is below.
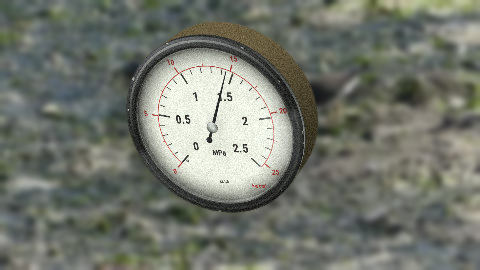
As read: 1.45,MPa
